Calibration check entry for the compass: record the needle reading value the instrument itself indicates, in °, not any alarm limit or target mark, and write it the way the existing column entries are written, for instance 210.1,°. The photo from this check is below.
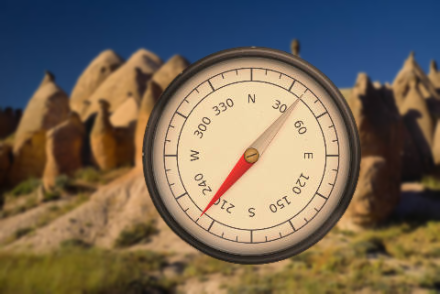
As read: 220,°
